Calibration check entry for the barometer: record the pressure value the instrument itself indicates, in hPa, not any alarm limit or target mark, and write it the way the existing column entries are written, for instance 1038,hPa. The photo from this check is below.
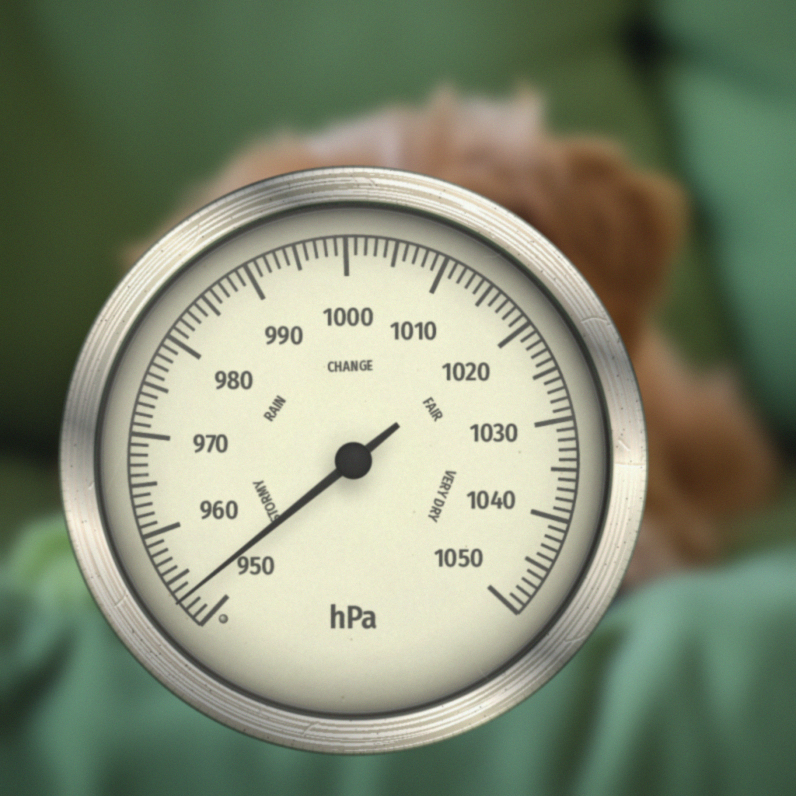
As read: 953,hPa
